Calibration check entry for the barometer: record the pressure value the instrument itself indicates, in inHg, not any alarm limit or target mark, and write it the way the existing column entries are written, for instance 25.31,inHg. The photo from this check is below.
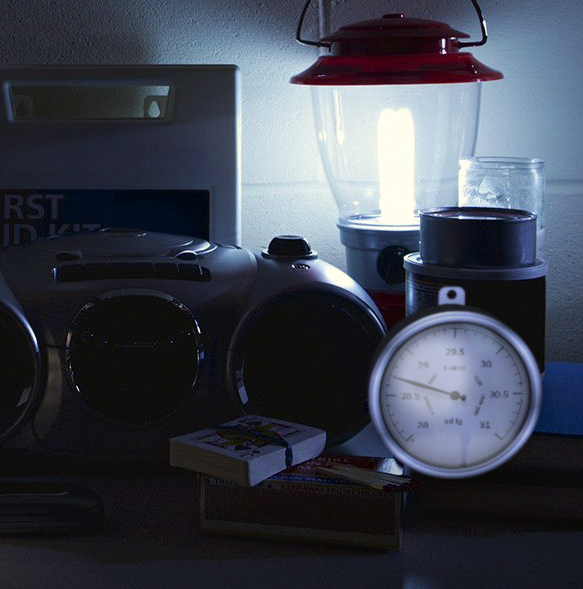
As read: 28.7,inHg
